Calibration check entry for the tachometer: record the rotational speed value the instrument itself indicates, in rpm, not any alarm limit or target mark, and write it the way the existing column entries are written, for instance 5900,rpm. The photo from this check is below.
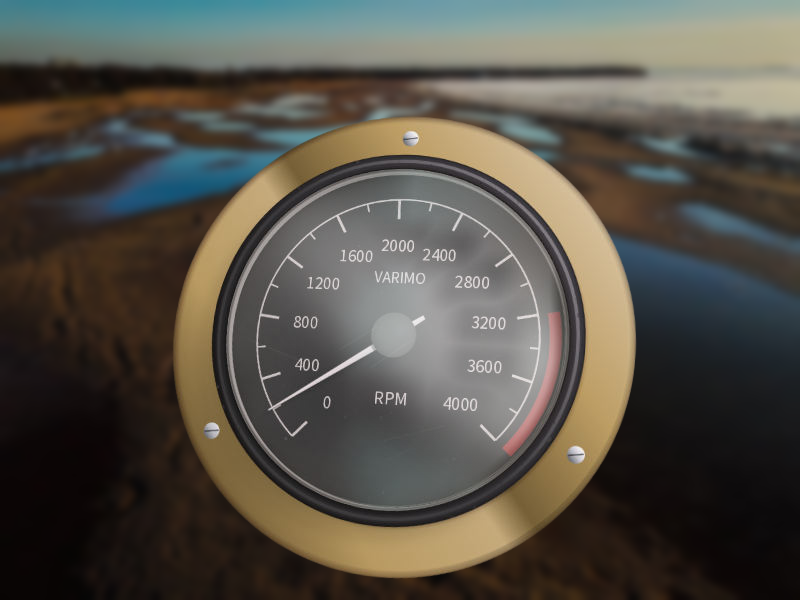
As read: 200,rpm
